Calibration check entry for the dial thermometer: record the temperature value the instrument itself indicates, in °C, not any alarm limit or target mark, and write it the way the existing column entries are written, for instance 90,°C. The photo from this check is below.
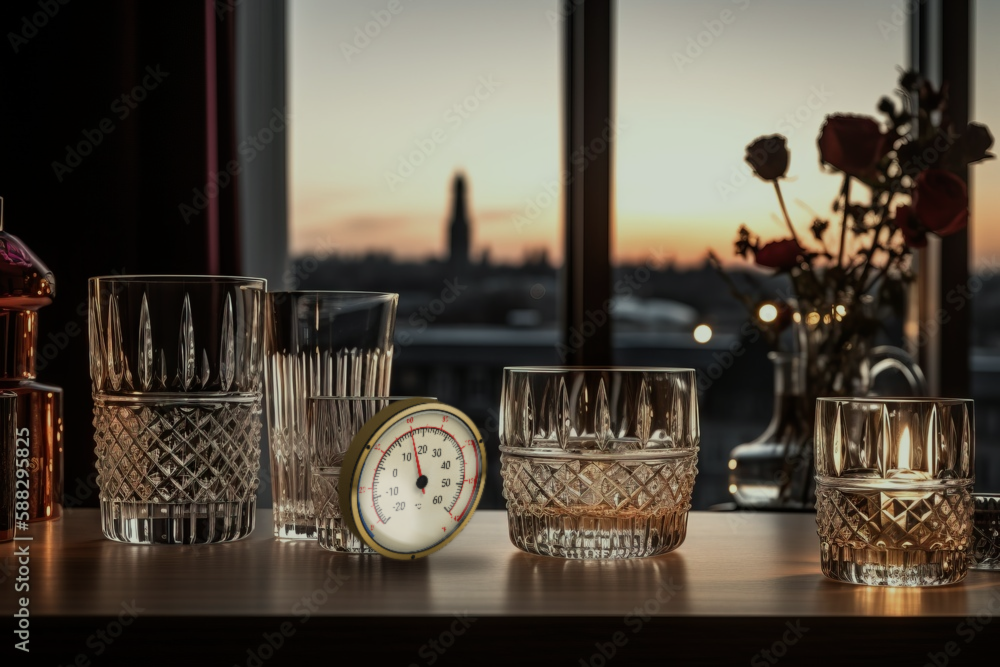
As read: 15,°C
